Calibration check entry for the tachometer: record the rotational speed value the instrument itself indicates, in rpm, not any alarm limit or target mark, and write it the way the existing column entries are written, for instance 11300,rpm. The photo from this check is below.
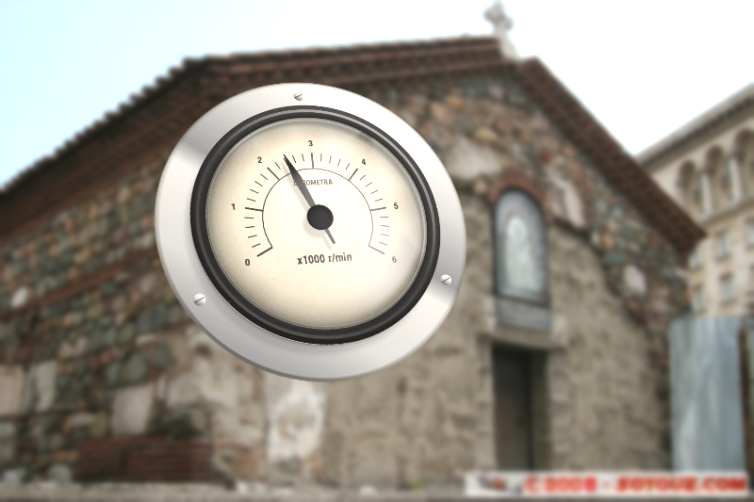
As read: 2400,rpm
